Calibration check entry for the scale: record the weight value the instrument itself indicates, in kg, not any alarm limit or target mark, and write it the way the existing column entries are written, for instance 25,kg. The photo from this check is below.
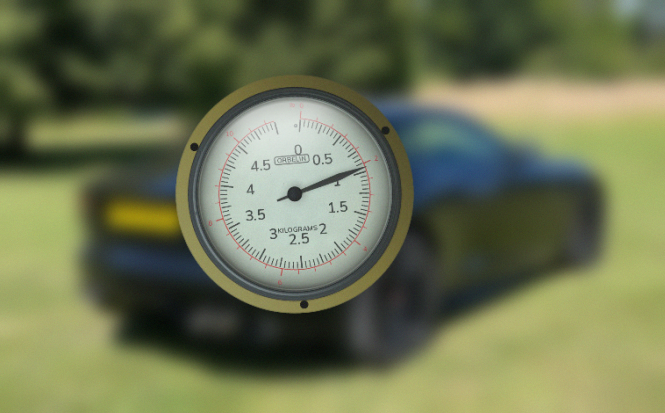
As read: 0.95,kg
